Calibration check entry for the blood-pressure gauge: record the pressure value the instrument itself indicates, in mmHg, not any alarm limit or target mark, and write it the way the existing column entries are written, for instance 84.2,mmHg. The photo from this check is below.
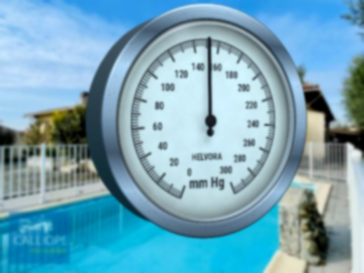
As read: 150,mmHg
